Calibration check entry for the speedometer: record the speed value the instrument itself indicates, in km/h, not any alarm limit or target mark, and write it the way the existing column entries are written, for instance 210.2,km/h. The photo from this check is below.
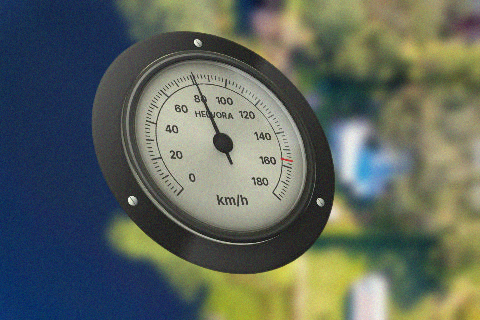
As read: 80,km/h
